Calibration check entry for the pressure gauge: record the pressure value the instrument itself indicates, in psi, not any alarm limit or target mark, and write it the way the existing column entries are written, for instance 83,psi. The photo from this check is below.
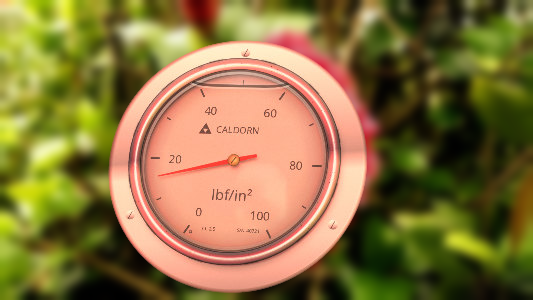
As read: 15,psi
